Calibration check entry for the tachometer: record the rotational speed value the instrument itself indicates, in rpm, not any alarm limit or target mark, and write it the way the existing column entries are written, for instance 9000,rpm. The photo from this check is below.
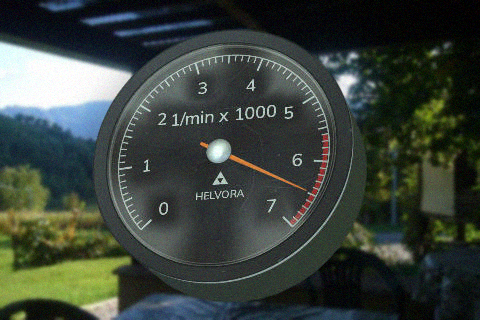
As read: 6500,rpm
